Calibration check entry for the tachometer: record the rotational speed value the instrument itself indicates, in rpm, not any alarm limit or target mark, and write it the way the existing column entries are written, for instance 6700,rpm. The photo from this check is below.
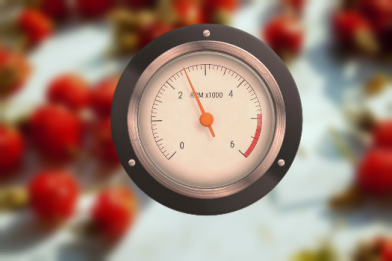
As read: 2500,rpm
